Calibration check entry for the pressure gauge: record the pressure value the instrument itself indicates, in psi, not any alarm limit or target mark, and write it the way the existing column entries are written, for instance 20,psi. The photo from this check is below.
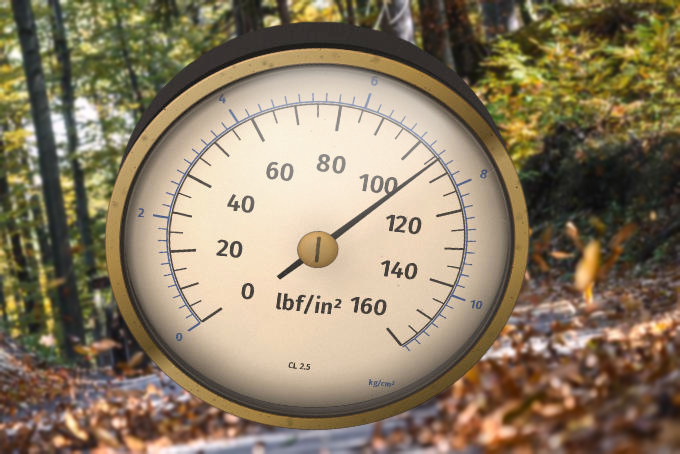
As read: 105,psi
